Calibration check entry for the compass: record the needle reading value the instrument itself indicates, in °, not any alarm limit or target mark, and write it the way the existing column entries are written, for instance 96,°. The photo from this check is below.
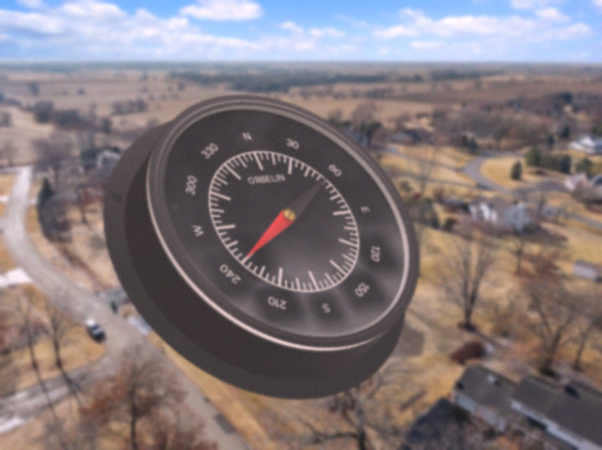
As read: 240,°
